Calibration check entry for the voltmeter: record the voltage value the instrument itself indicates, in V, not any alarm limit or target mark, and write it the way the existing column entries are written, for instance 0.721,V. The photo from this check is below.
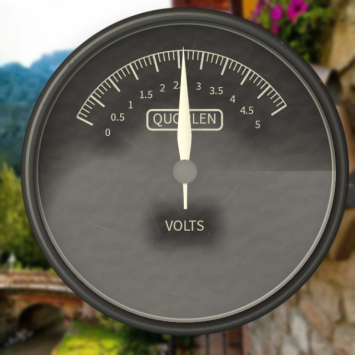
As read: 2.6,V
